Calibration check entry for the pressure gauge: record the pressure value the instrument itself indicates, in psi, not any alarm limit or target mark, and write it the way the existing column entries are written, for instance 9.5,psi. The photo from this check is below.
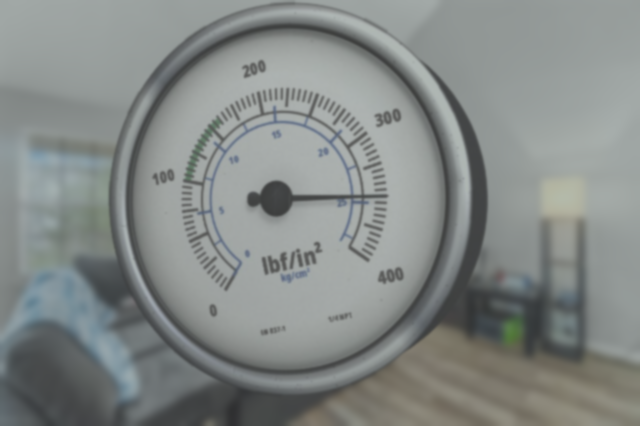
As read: 350,psi
